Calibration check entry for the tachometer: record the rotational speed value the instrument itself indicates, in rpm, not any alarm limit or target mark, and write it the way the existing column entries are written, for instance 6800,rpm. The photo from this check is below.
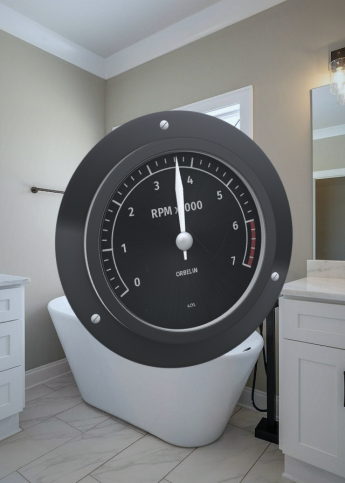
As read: 3600,rpm
